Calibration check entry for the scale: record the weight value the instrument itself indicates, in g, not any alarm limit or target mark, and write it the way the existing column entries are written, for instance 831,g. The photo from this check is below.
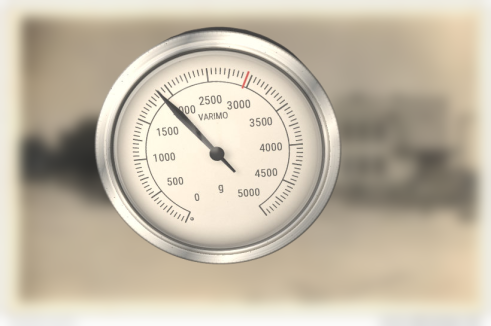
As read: 1900,g
